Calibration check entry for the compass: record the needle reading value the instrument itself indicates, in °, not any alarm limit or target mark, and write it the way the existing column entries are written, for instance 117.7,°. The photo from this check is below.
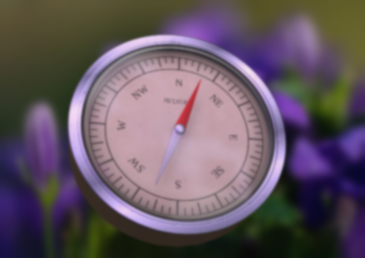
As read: 20,°
